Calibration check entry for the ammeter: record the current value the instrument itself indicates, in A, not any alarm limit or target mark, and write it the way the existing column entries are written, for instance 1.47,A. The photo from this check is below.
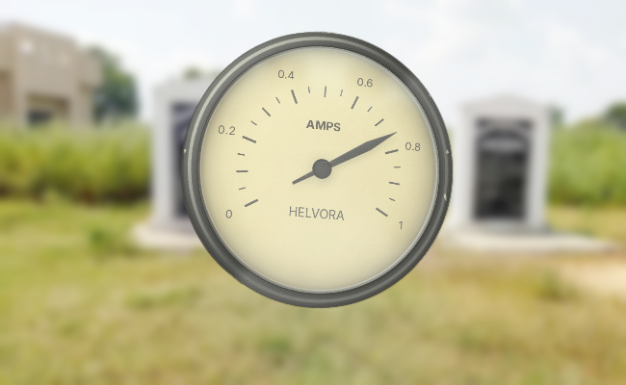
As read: 0.75,A
